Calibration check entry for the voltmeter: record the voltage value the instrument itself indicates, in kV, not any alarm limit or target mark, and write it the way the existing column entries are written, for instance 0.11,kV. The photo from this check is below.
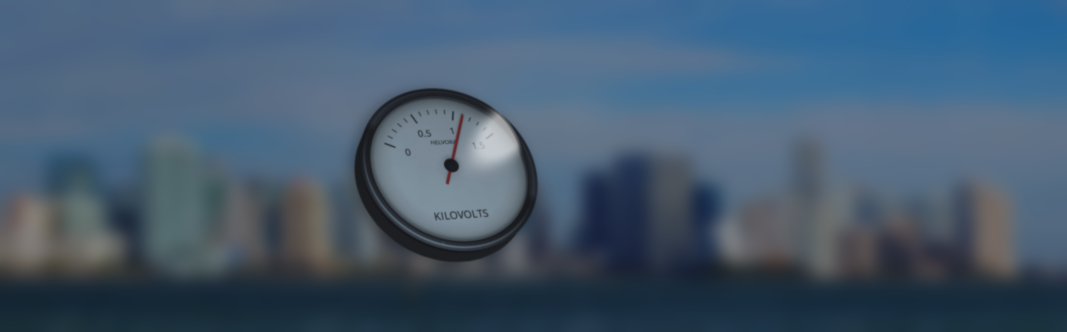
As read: 1.1,kV
